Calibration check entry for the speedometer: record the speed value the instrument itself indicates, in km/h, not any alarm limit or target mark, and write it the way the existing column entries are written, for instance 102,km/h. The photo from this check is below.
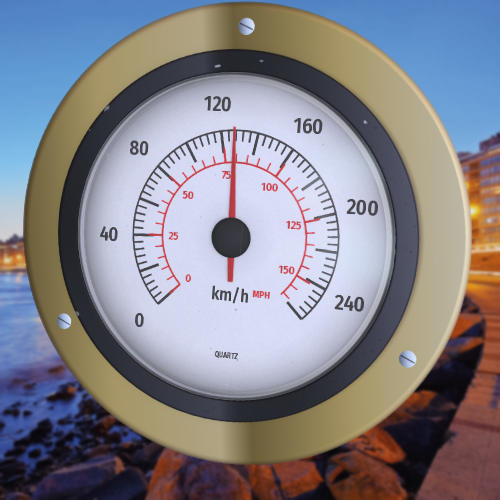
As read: 128,km/h
